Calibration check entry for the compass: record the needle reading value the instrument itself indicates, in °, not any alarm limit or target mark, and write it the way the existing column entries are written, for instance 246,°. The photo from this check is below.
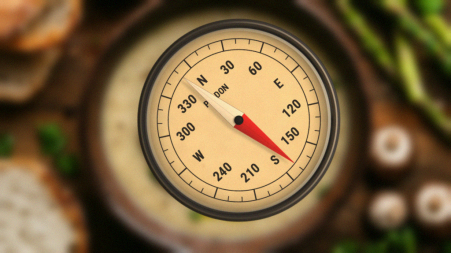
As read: 170,°
